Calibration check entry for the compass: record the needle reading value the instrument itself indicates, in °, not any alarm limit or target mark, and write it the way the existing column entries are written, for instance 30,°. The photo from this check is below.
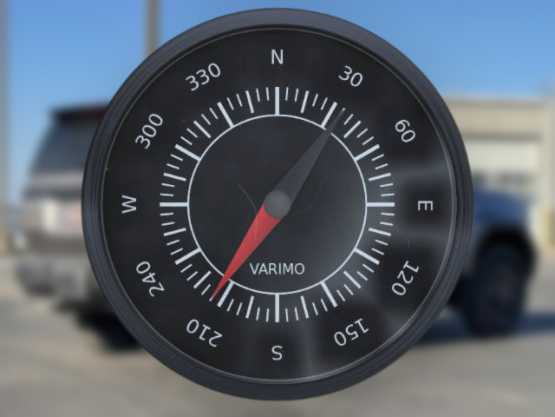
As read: 215,°
